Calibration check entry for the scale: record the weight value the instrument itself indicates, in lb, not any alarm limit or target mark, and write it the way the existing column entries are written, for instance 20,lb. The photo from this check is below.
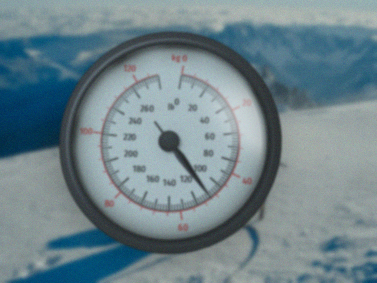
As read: 110,lb
